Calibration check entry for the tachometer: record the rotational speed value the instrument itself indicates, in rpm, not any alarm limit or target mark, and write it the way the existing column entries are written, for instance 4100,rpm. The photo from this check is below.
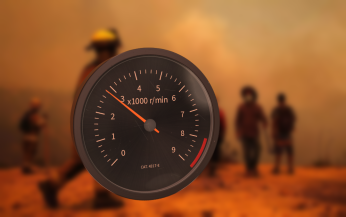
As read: 2800,rpm
